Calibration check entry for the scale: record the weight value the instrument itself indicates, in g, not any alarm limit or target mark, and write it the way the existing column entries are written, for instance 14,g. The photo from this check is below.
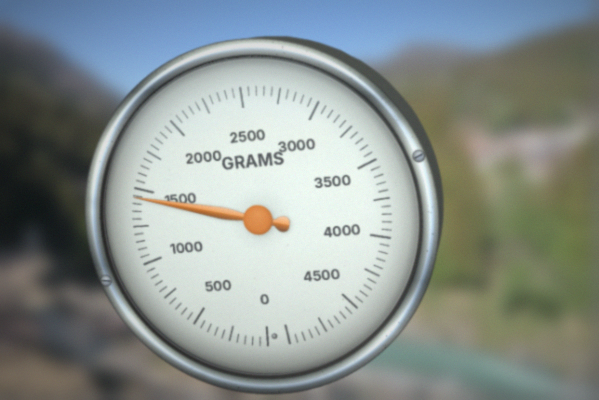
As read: 1450,g
